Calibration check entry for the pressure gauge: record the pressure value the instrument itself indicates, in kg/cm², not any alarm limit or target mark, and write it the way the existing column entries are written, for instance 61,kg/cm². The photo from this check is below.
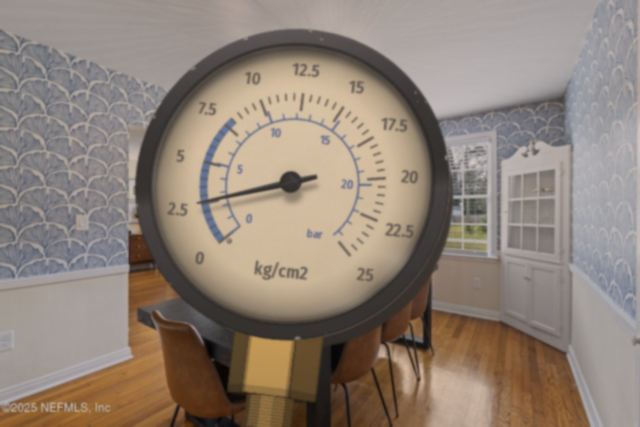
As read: 2.5,kg/cm²
